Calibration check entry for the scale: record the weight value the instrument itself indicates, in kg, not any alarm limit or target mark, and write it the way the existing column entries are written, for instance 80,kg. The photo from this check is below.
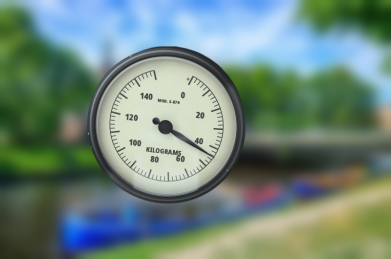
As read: 44,kg
